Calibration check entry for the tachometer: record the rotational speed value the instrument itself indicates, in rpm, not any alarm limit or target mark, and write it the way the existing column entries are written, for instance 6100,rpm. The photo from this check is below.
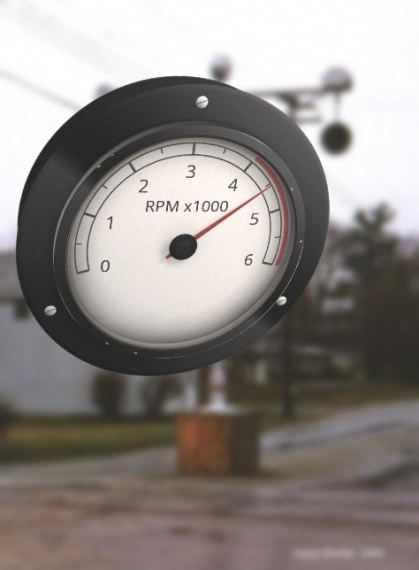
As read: 4500,rpm
